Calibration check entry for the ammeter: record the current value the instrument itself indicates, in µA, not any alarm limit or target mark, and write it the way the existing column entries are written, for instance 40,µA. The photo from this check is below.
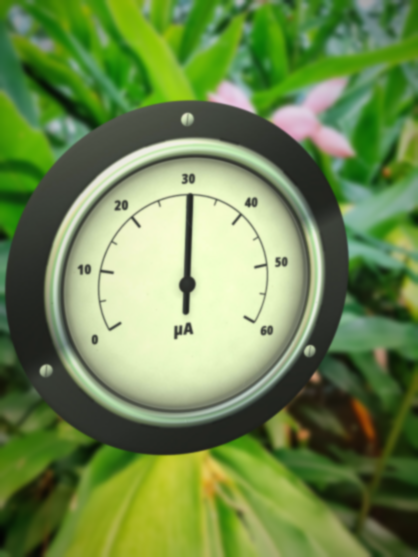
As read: 30,µA
